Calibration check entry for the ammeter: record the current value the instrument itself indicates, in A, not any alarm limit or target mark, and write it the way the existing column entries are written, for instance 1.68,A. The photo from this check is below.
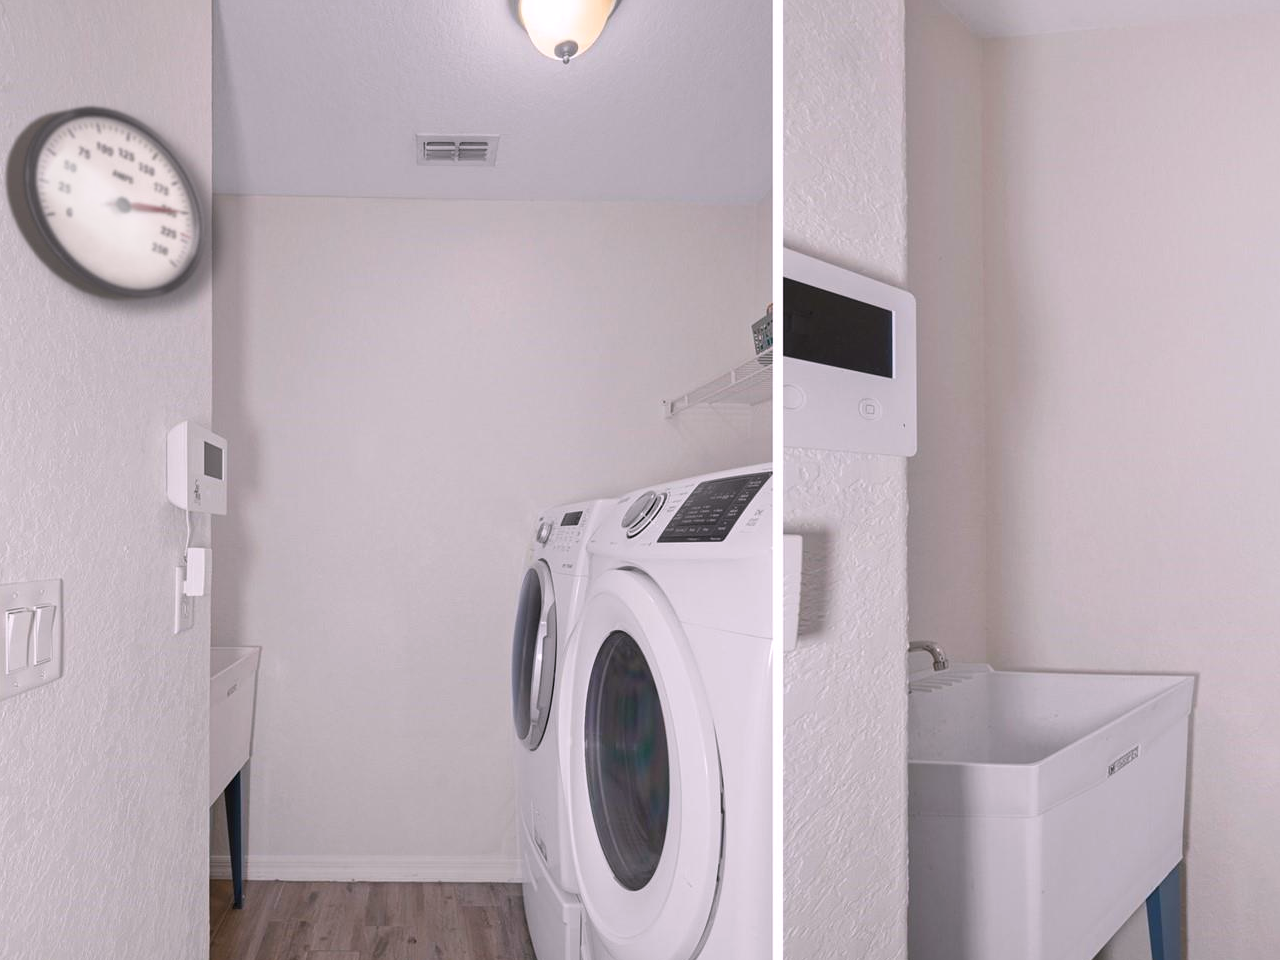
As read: 200,A
